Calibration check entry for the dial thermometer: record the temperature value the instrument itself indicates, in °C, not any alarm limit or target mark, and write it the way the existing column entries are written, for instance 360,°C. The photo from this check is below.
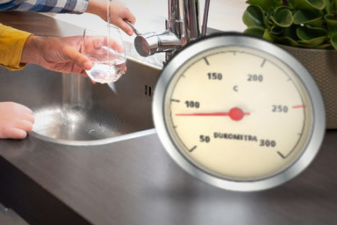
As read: 87.5,°C
